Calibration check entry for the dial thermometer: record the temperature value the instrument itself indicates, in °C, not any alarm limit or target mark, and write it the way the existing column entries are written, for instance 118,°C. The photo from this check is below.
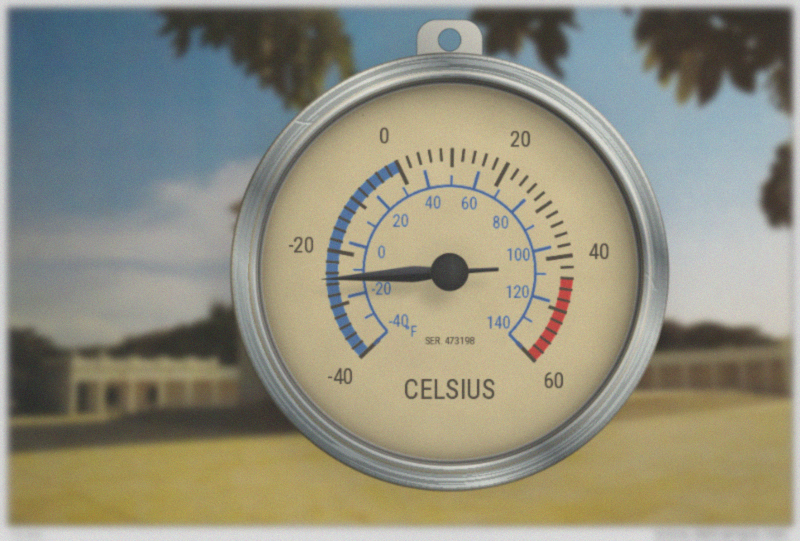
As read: -25,°C
